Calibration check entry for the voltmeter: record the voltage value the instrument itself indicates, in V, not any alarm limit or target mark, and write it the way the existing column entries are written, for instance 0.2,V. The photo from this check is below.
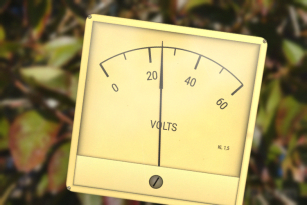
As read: 25,V
